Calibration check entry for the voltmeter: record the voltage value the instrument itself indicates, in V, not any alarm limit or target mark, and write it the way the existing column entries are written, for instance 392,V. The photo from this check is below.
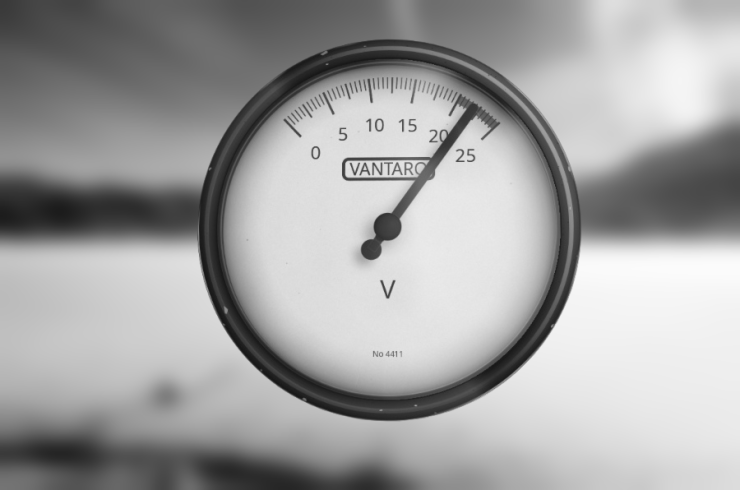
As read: 22,V
